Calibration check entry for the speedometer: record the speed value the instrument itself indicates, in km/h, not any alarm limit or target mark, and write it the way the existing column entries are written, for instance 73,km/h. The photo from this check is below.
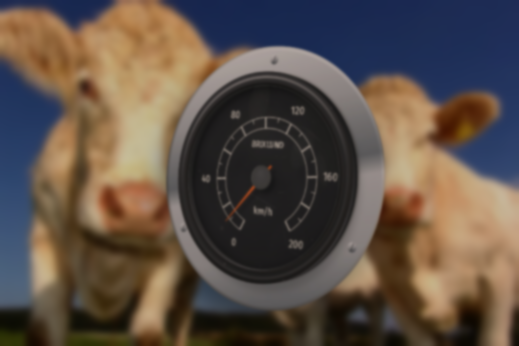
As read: 10,km/h
